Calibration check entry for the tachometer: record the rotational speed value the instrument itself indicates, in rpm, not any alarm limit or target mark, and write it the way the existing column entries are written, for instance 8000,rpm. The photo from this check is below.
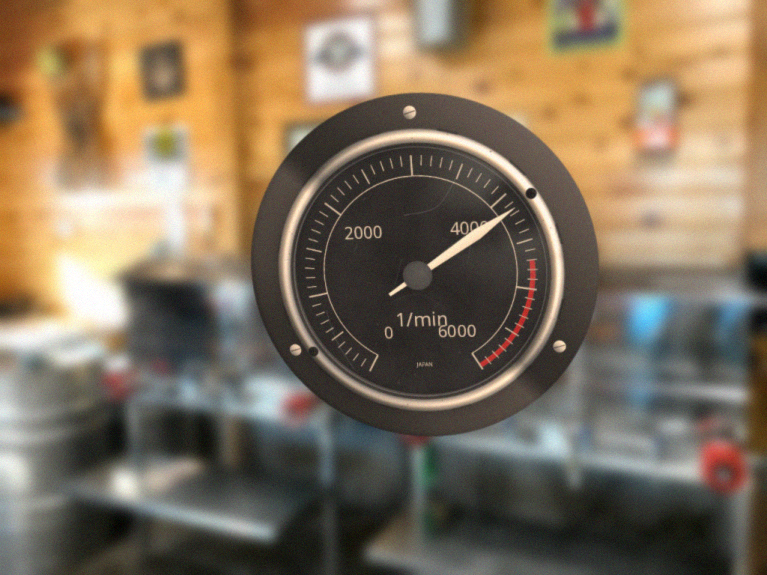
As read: 4150,rpm
